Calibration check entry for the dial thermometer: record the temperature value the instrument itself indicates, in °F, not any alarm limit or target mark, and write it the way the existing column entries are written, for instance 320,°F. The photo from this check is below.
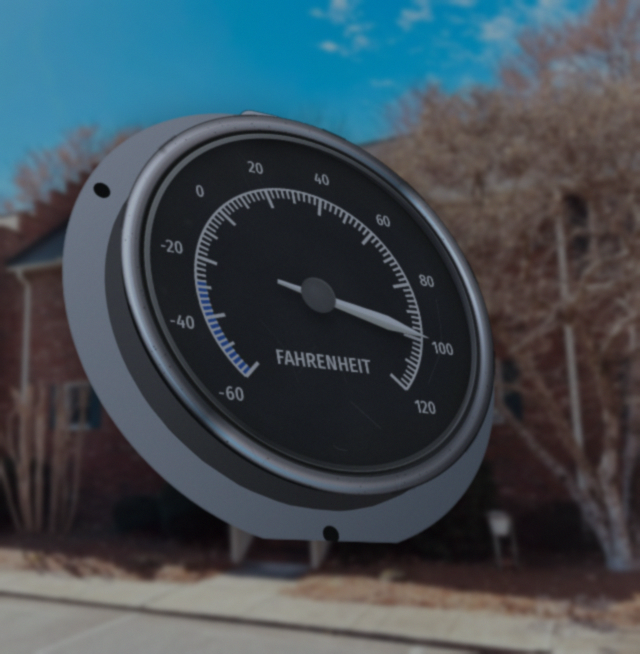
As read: 100,°F
